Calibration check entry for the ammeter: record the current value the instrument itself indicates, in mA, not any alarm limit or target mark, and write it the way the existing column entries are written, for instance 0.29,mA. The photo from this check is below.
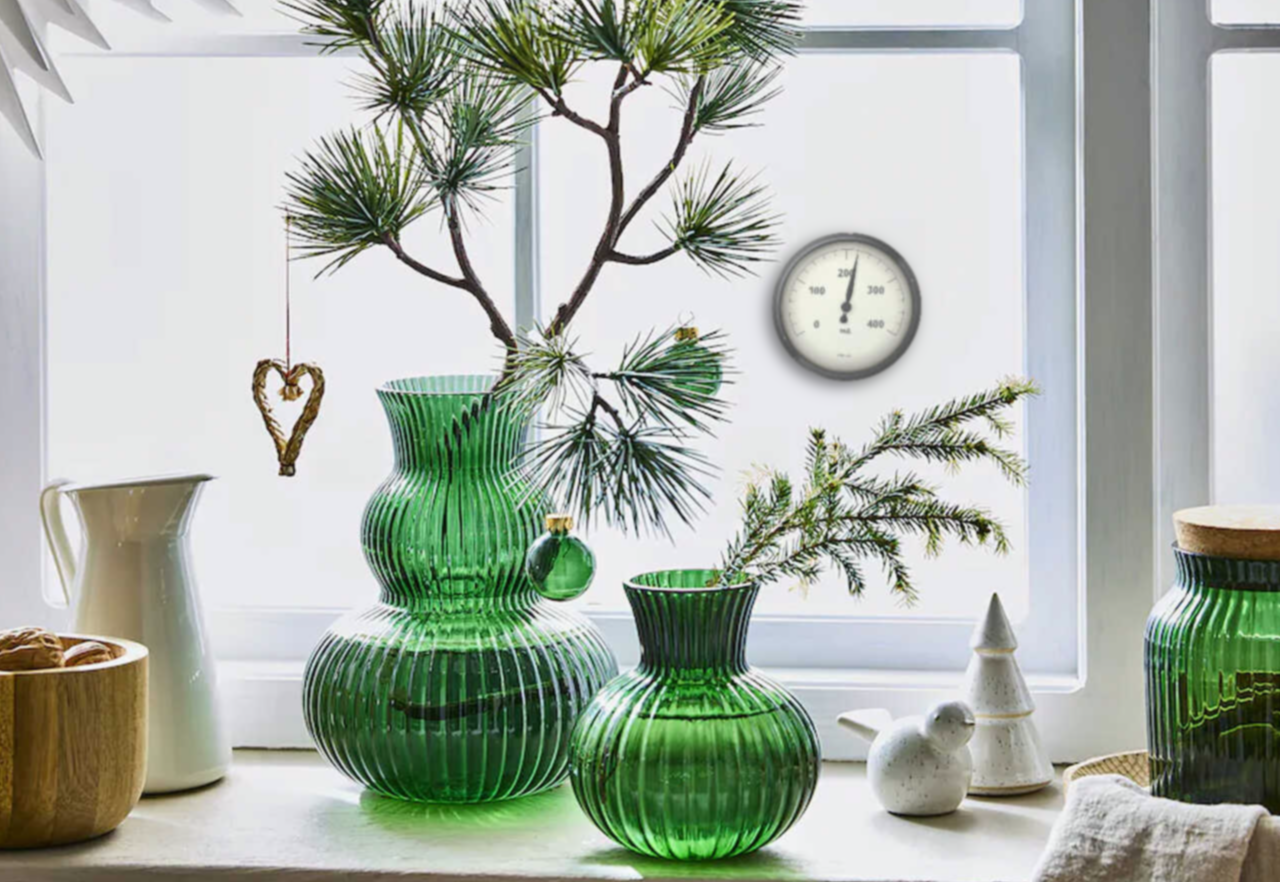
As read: 220,mA
